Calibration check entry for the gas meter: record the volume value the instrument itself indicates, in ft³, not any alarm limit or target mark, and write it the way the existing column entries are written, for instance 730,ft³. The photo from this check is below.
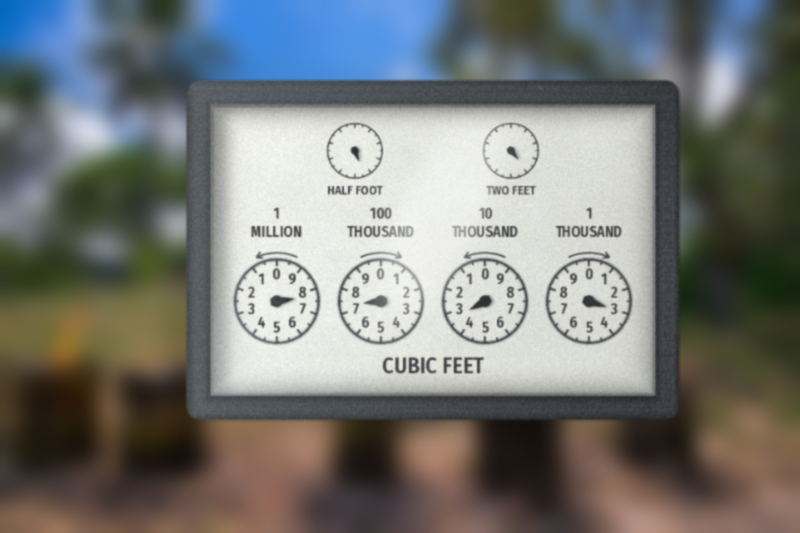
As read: 773300,ft³
